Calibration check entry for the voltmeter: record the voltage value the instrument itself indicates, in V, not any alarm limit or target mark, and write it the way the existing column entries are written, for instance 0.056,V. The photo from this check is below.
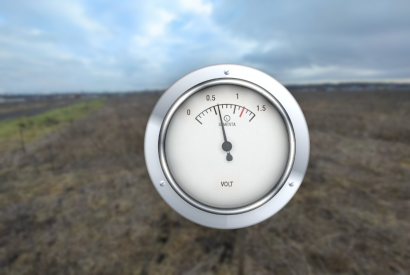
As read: 0.6,V
